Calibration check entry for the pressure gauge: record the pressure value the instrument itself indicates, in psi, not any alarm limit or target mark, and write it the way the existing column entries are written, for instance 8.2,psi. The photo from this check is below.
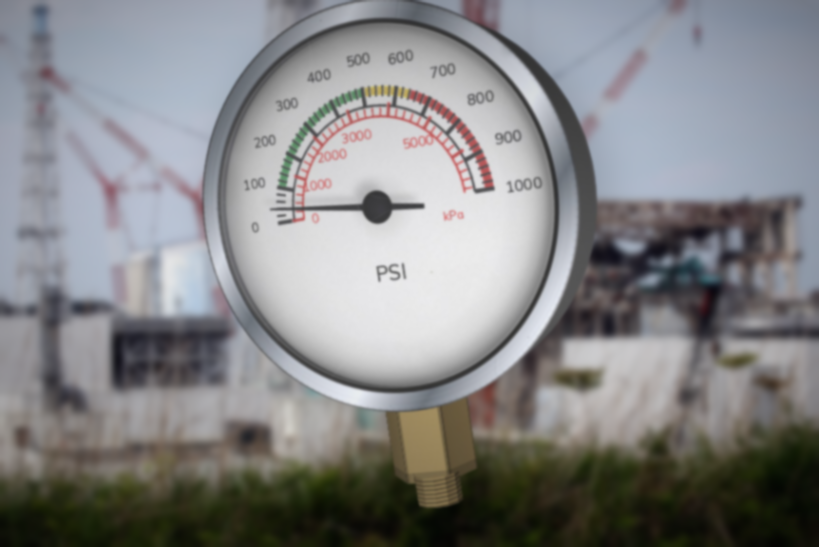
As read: 40,psi
